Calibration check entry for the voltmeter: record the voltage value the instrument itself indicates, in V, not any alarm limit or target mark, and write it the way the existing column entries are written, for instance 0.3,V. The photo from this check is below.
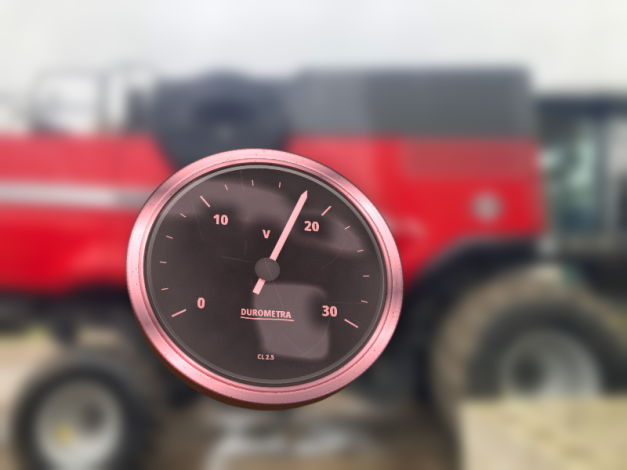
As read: 18,V
